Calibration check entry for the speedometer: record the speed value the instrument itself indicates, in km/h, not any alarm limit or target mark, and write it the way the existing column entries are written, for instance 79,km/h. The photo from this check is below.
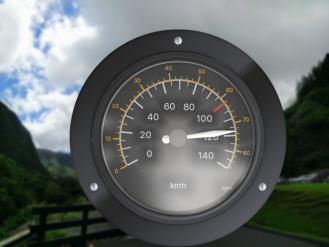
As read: 117.5,km/h
